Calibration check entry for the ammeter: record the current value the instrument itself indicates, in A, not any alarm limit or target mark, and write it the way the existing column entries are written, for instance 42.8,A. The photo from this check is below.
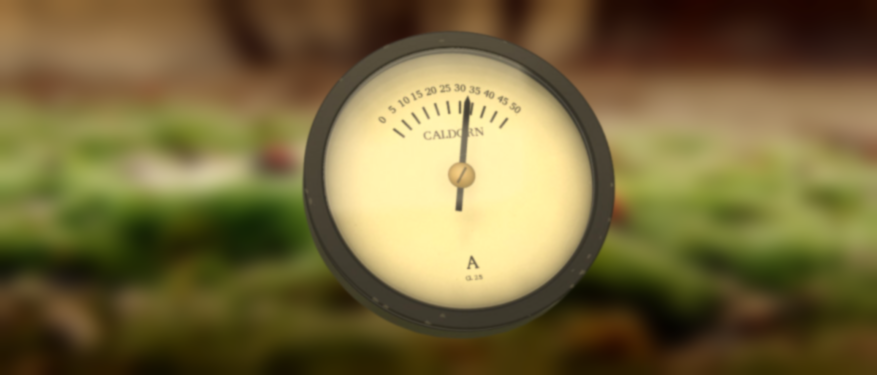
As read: 32.5,A
